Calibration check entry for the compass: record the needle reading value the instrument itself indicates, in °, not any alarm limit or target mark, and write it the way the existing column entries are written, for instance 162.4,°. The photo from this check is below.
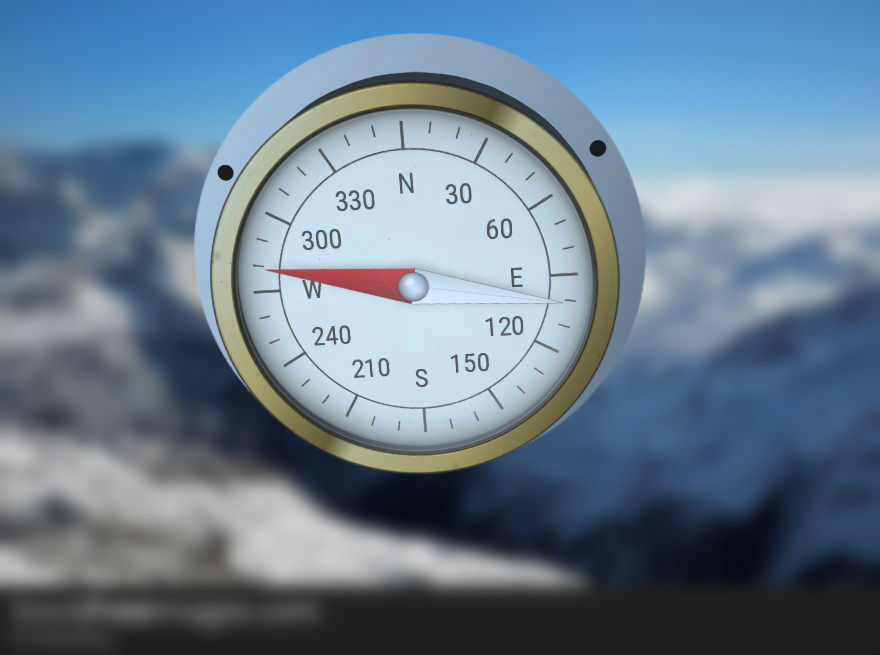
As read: 280,°
